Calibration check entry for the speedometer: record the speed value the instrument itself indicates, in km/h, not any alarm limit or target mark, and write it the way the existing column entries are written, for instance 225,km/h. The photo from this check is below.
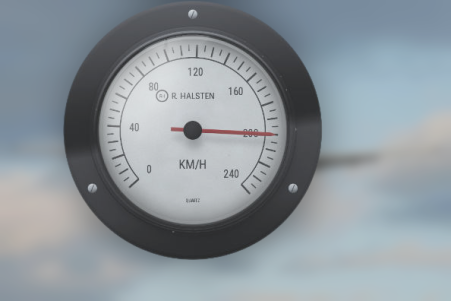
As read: 200,km/h
